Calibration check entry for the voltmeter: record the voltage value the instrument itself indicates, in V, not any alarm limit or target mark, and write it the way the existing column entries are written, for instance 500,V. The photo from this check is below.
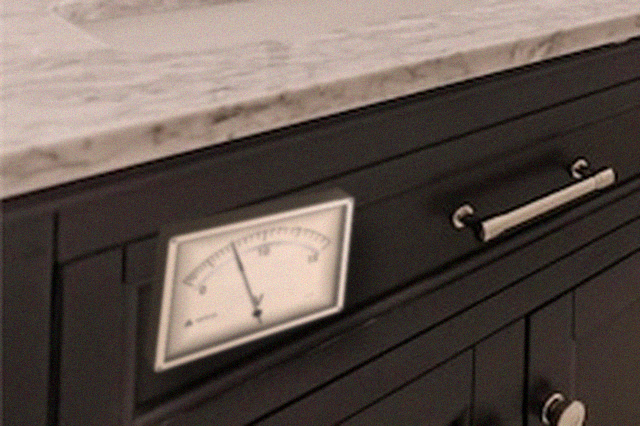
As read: 7.5,V
